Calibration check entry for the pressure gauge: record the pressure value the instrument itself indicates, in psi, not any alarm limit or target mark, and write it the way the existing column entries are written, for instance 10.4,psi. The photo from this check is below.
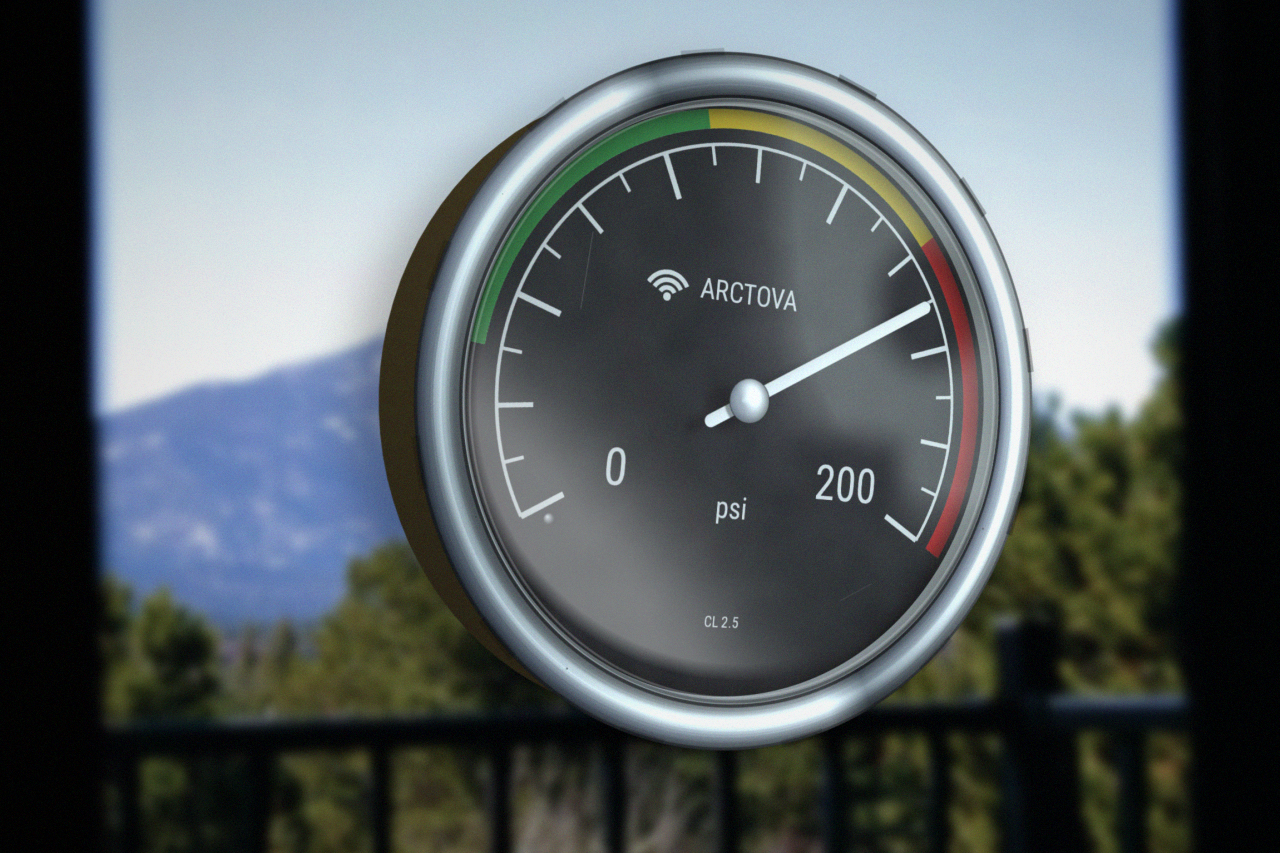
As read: 150,psi
